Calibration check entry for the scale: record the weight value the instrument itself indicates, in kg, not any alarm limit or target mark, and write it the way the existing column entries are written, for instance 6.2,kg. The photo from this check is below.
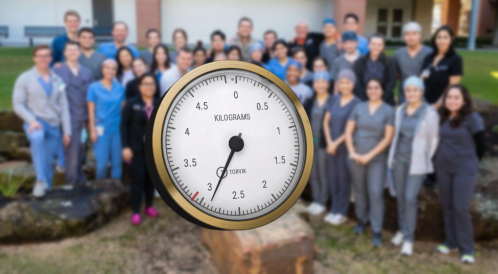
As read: 2.9,kg
